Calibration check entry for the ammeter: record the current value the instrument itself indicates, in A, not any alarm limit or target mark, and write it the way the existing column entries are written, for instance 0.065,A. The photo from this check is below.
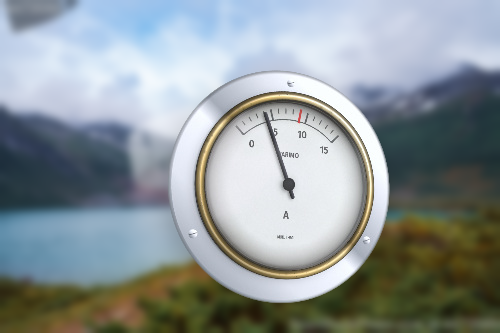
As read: 4,A
